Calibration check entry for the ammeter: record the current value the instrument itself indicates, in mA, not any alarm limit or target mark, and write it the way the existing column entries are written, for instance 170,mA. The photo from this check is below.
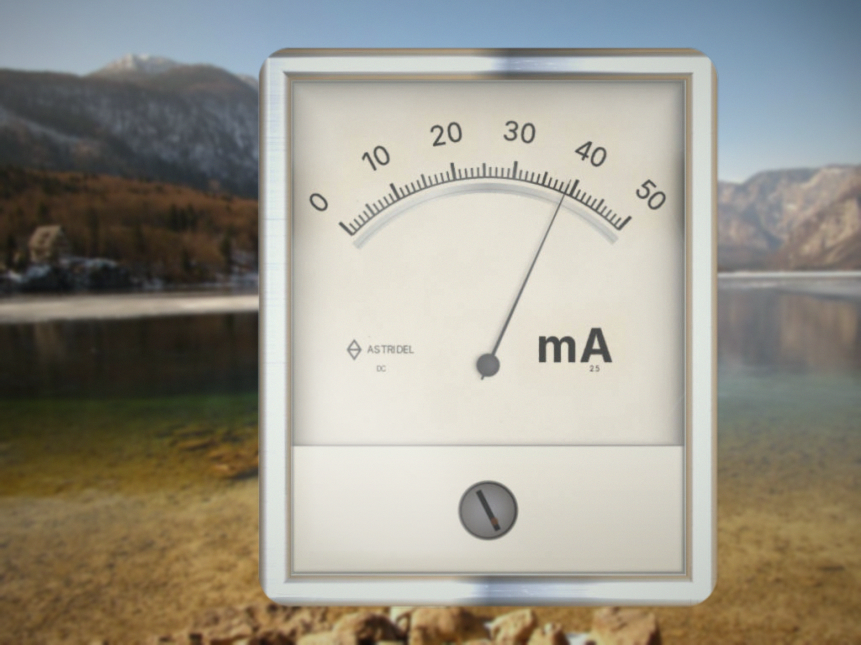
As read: 39,mA
